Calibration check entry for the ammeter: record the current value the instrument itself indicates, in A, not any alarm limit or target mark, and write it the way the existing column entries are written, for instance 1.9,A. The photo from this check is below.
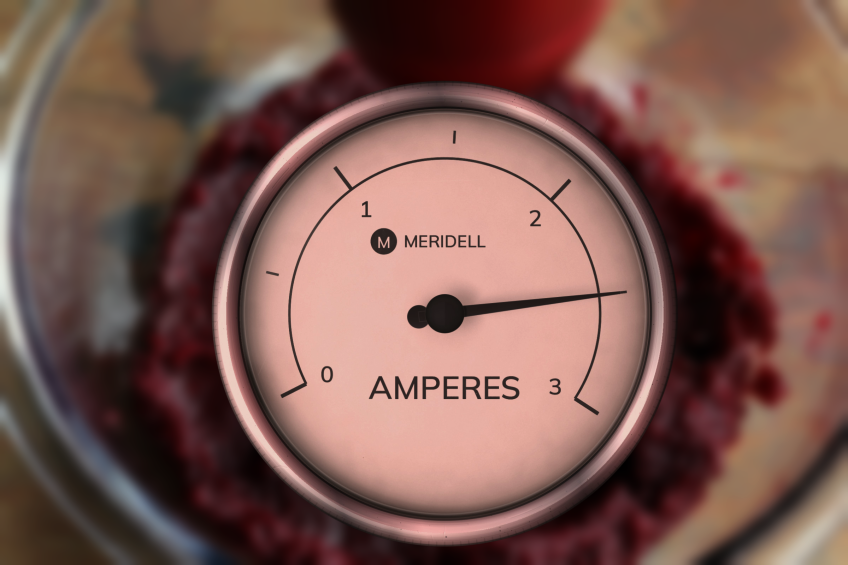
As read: 2.5,A
